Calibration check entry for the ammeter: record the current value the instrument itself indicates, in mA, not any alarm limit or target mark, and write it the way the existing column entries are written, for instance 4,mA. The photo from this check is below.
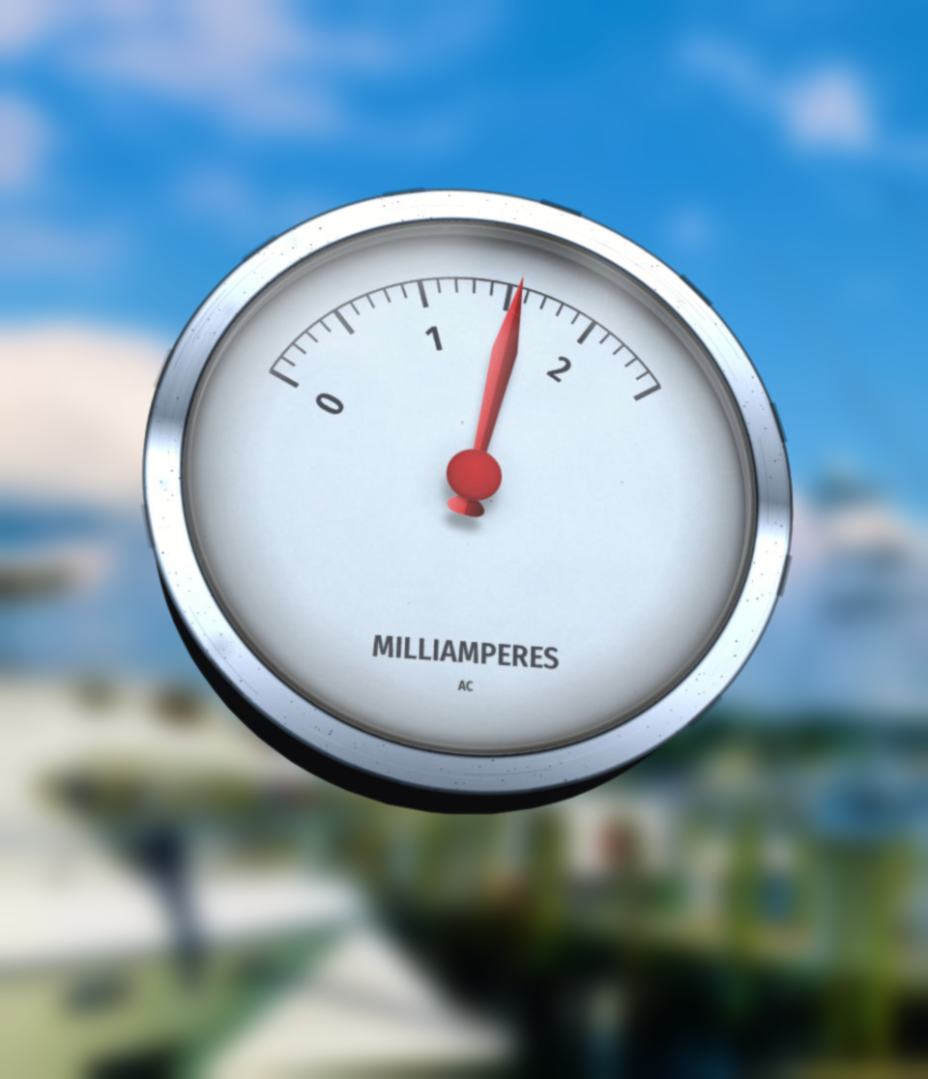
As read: 1.55,mA
